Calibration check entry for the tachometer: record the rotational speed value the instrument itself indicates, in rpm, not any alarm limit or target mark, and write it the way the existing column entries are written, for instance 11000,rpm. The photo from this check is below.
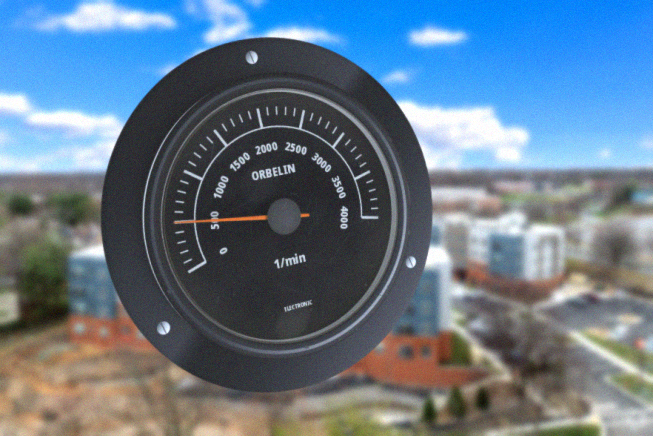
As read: 500,rpm
